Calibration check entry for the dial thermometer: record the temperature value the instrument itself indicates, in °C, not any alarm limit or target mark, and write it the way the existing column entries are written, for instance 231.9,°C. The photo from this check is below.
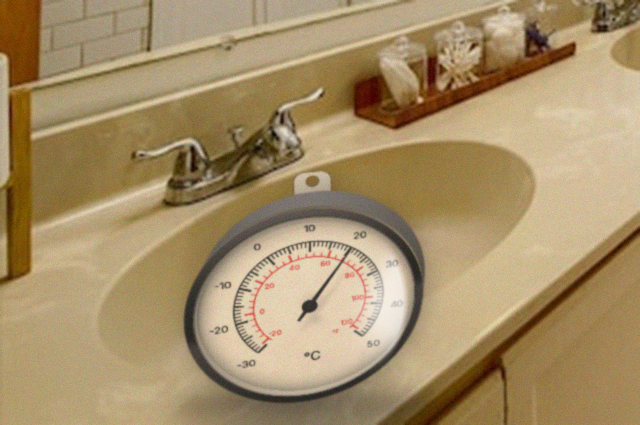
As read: 20,°C
